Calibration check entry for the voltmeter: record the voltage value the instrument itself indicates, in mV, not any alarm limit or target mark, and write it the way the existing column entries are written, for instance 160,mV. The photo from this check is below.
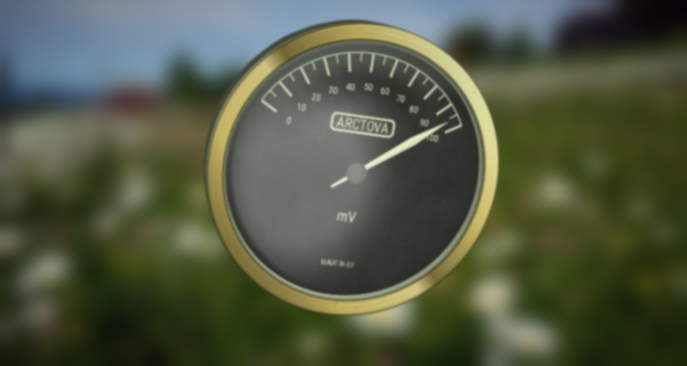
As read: 95,mV
